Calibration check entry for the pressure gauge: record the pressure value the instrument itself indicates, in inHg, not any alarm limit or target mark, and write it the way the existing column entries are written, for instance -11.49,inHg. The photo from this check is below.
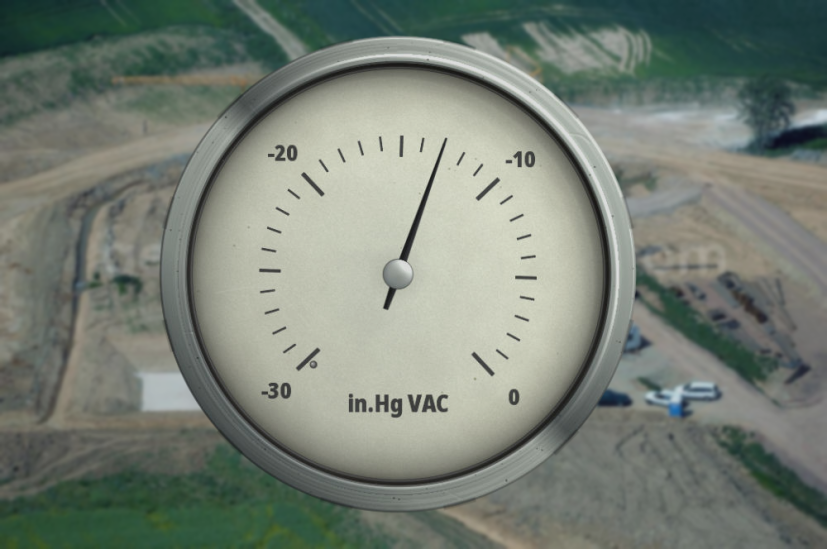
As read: -13,inHg
